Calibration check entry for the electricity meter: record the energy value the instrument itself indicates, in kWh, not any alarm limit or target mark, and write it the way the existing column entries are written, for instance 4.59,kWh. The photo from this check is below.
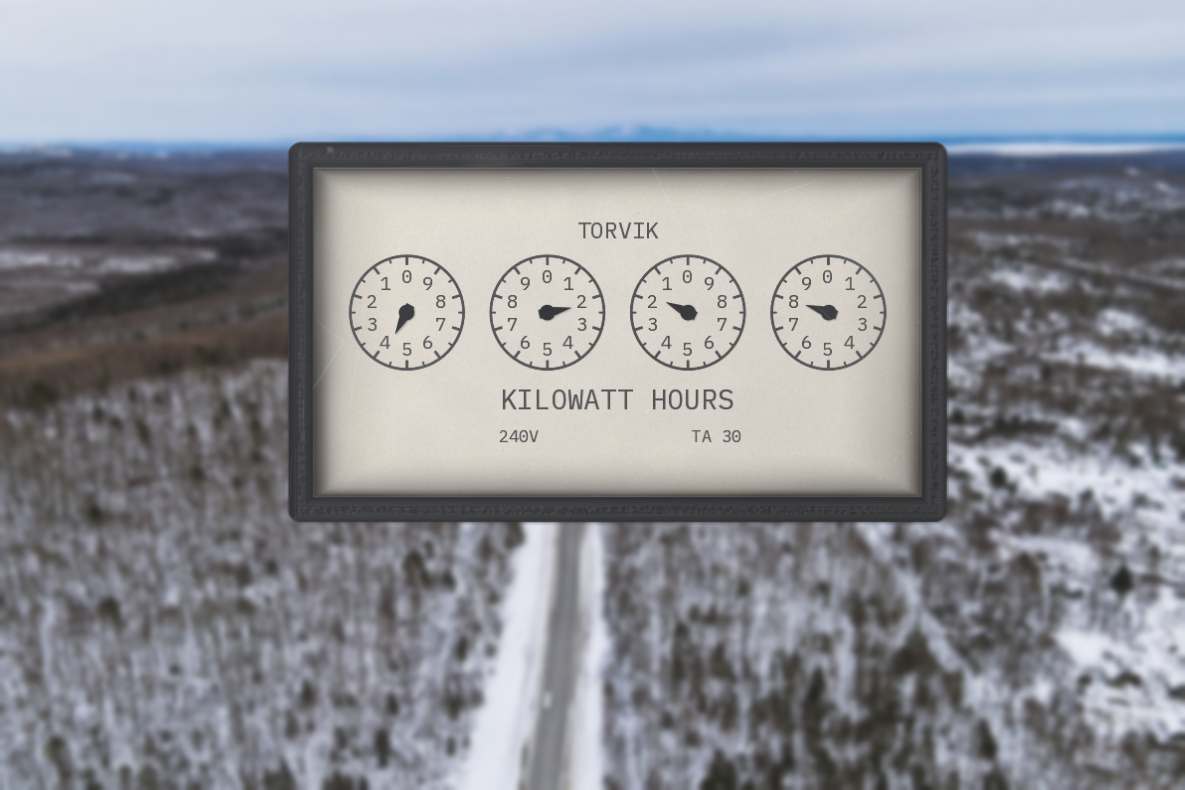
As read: 4218,kWh
